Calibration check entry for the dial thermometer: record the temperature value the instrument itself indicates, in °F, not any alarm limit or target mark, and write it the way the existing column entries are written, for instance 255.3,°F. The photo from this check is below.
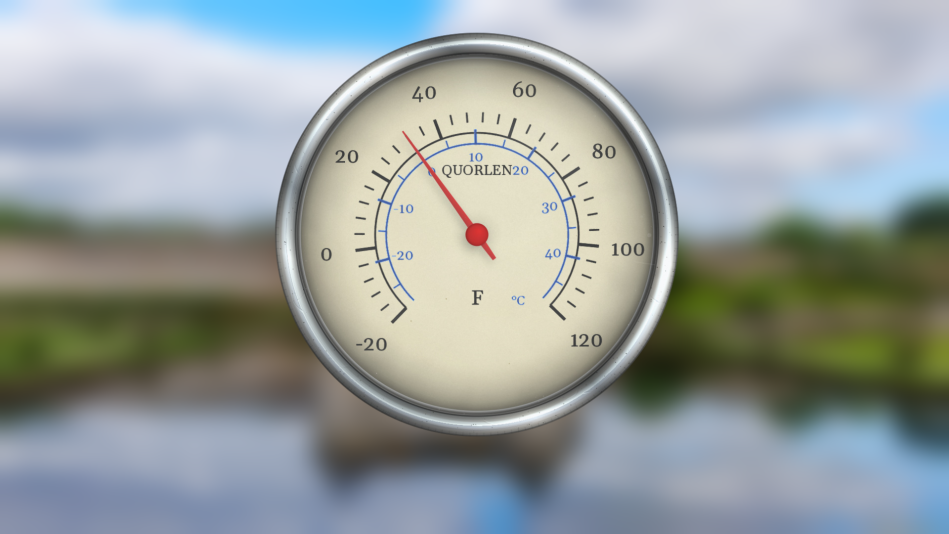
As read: 32,°F
